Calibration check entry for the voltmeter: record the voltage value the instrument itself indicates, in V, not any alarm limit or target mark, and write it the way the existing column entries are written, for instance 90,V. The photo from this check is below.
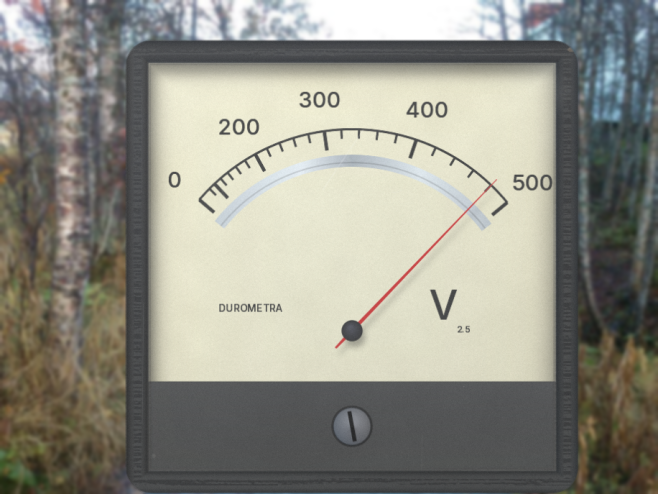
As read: 480,V
